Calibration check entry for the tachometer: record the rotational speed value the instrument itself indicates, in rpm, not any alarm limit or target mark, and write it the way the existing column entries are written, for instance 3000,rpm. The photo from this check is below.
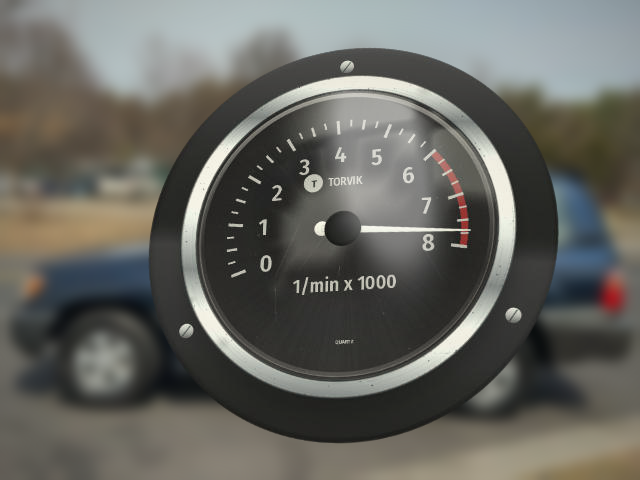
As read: 7750,rpm
